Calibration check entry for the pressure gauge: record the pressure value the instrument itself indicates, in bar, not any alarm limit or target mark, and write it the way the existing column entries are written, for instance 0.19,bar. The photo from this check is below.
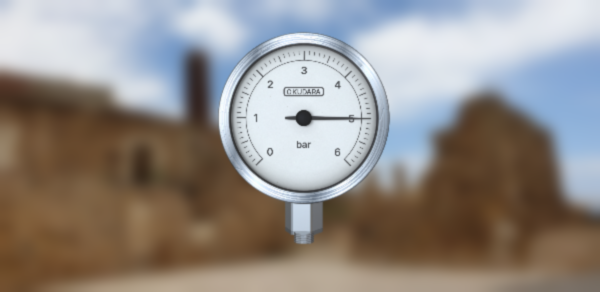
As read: 5,bar
